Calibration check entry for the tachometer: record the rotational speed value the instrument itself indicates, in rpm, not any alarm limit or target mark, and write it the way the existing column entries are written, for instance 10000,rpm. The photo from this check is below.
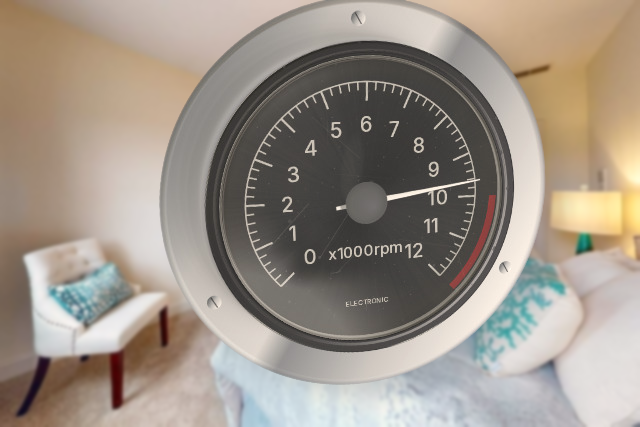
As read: 9600,rpm
